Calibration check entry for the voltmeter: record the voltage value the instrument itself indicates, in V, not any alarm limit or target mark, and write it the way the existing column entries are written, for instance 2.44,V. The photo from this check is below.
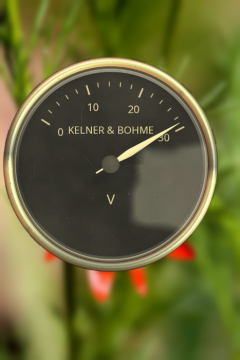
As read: 29,V
